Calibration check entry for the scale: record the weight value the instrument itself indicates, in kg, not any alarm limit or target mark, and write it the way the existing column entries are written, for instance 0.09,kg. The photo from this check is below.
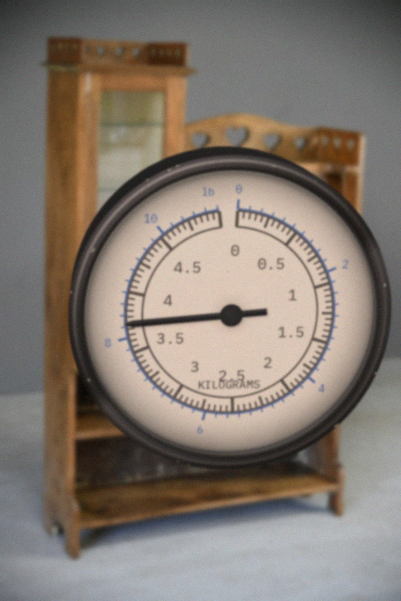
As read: 3.75,kg
